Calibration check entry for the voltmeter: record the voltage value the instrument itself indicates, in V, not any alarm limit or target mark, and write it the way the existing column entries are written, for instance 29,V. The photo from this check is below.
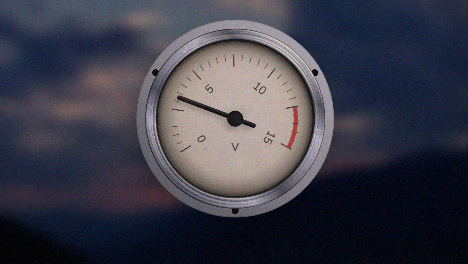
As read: 3.25,V
